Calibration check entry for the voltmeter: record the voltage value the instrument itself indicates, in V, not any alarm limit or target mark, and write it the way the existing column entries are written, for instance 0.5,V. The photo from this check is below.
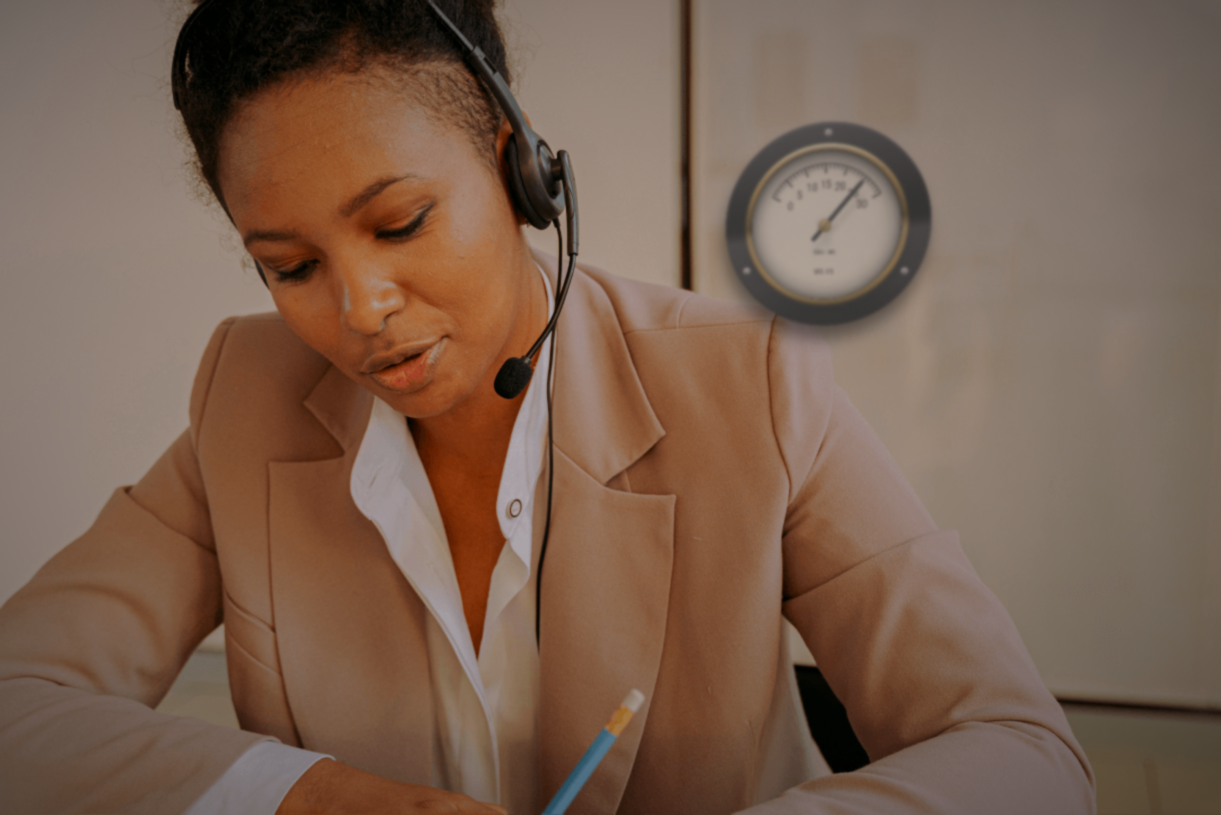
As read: 25,V
